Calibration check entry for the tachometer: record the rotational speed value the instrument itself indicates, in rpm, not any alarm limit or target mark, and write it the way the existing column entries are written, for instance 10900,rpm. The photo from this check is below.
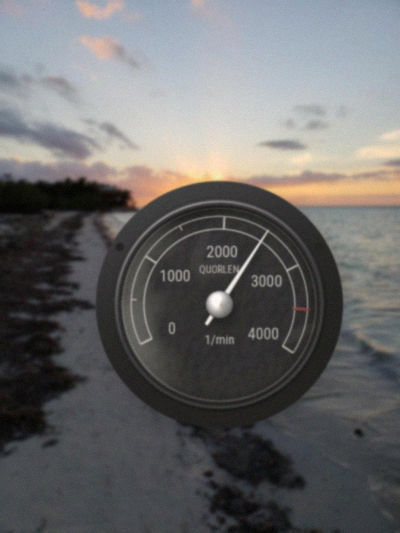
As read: 2500,rpm
